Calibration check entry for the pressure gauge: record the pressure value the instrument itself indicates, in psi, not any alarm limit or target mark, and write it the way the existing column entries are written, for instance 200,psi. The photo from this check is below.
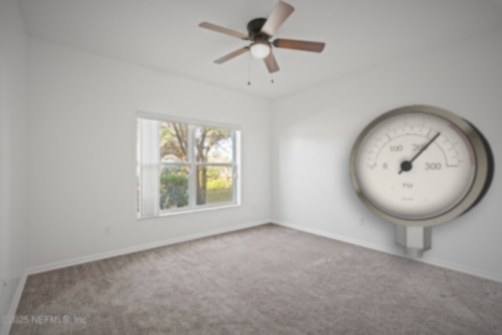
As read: 220,psi
